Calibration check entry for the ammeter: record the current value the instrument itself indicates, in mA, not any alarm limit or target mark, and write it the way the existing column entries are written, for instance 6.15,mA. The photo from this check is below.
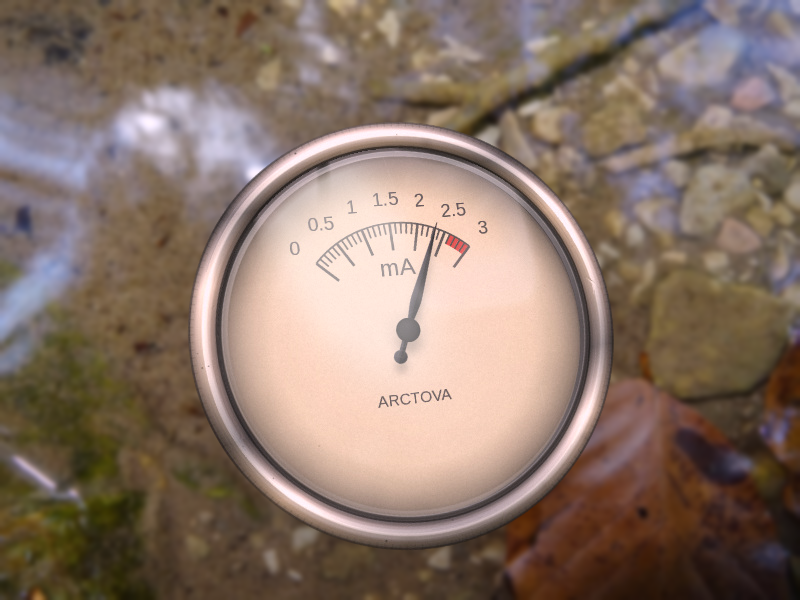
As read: 2.3,mA
